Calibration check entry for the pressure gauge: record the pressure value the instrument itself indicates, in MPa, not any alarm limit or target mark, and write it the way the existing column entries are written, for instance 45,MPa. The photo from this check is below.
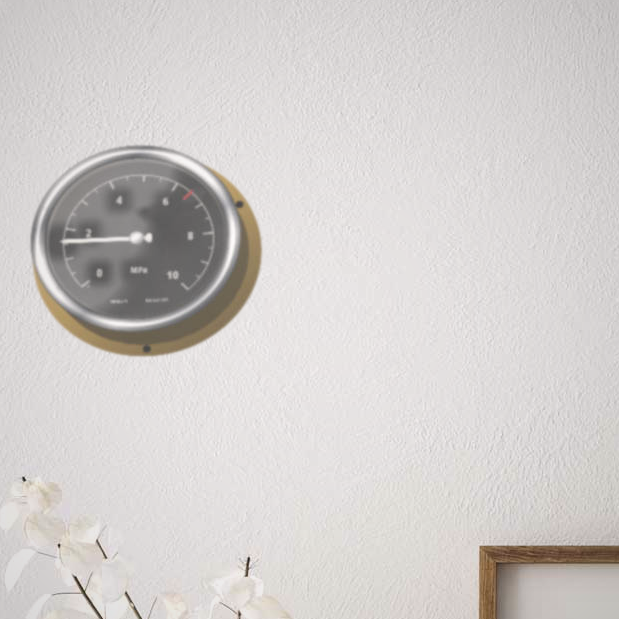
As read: 1.5,MPa
